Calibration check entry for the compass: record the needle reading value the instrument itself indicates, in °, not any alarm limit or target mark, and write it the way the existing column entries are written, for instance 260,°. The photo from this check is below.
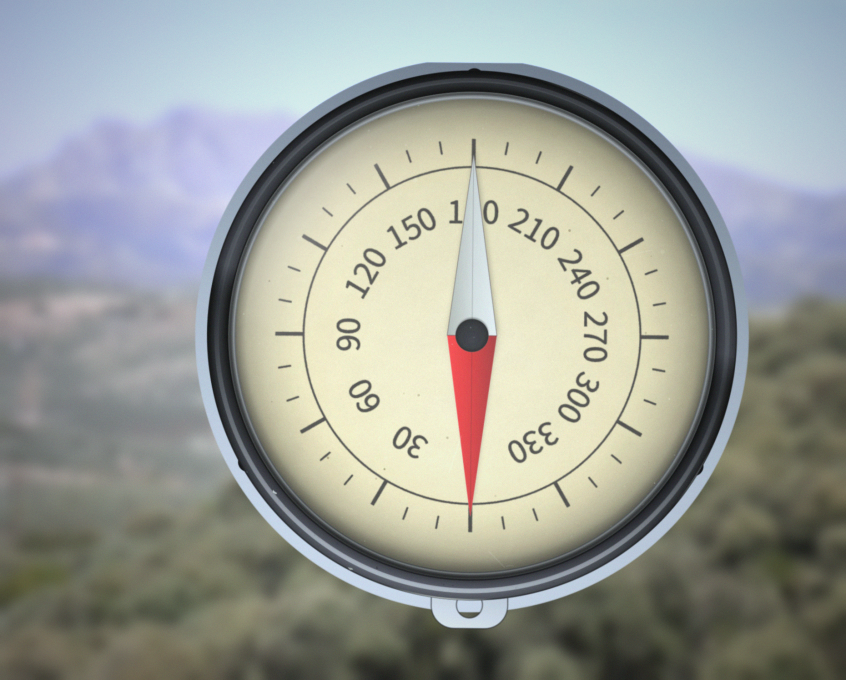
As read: 0,°
